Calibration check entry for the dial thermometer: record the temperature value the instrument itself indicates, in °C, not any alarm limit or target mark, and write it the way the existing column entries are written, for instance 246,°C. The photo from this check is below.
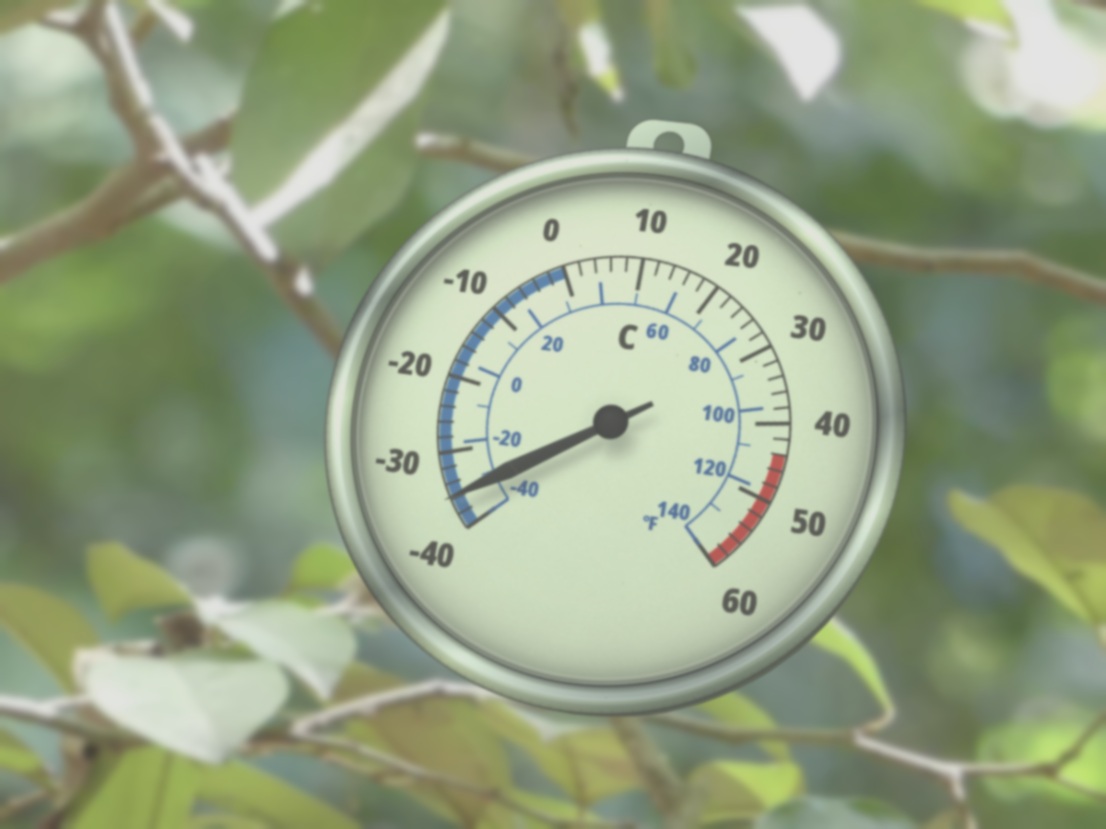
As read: -36,°C
